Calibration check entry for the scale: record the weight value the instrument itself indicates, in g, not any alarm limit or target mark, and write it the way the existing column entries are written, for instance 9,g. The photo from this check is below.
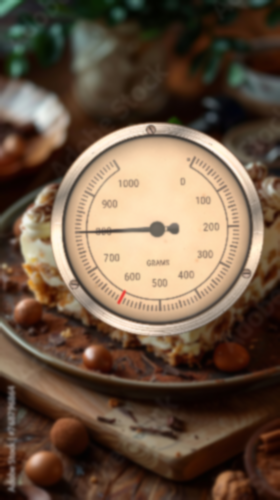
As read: 800,g
